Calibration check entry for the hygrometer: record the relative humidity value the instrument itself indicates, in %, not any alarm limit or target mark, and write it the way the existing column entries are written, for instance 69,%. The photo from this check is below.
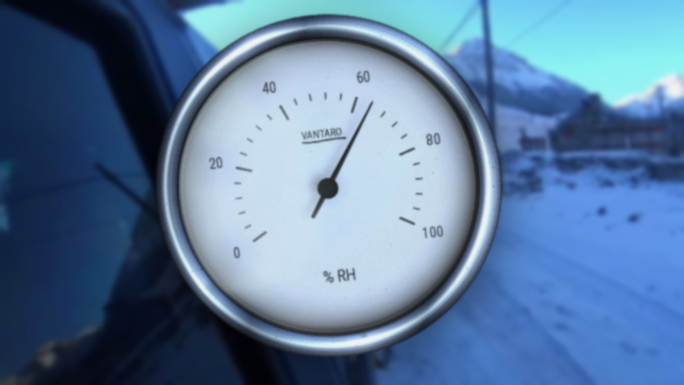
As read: 64,%
